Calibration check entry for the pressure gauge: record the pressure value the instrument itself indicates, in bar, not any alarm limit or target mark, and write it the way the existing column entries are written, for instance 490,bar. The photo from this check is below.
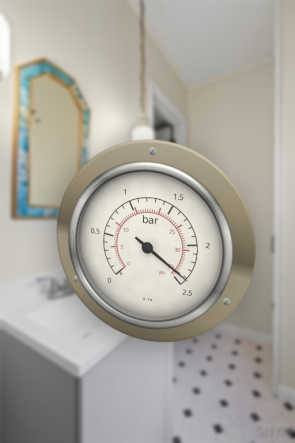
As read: 2.4,bar
